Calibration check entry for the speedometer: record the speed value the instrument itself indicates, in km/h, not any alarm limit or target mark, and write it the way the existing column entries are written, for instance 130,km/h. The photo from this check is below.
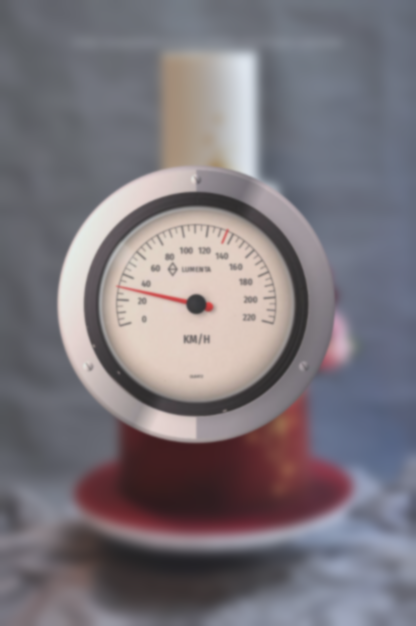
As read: 30,km/h
